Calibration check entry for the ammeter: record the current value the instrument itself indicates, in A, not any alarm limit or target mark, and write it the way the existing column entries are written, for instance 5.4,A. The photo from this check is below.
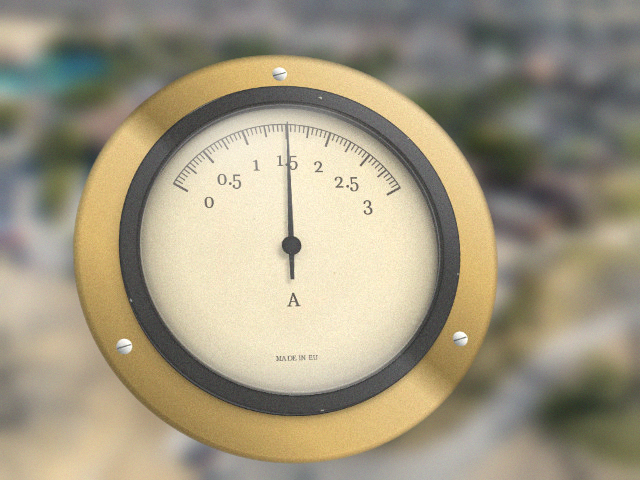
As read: 1.5,A
